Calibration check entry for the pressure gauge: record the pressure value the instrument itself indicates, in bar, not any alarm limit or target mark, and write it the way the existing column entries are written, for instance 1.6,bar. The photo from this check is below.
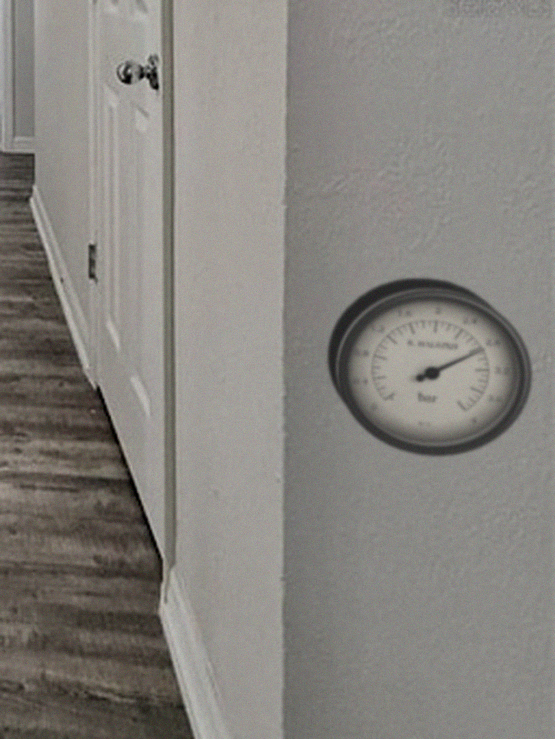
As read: 2.8,bar
